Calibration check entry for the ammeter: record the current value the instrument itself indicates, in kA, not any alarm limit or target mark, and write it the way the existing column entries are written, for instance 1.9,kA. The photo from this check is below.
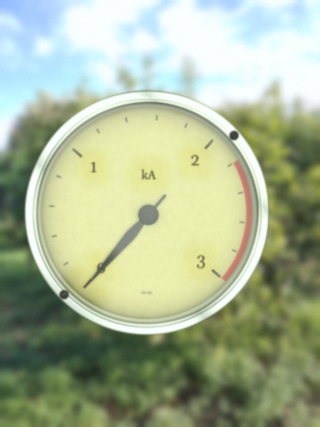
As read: 0,kA
